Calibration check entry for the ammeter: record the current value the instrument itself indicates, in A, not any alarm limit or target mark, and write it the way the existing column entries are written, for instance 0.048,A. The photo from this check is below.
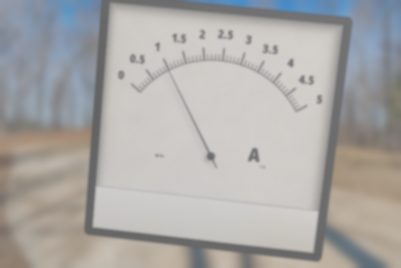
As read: 1,A
